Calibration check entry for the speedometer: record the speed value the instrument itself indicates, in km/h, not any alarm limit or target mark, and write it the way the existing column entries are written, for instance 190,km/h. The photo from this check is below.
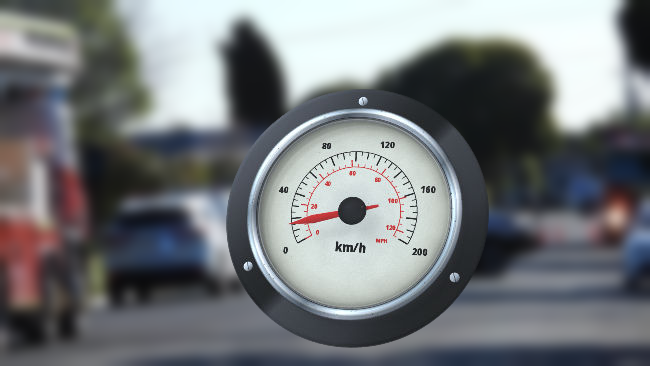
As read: 15,km/h
